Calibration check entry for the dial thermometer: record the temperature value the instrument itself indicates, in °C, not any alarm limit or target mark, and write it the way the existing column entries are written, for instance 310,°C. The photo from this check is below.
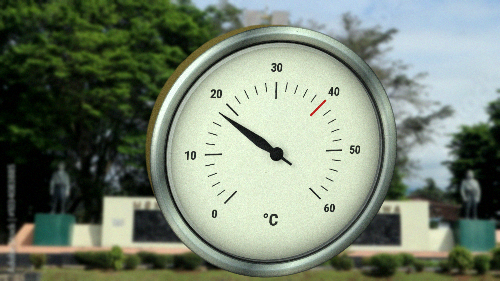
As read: 18,°C
